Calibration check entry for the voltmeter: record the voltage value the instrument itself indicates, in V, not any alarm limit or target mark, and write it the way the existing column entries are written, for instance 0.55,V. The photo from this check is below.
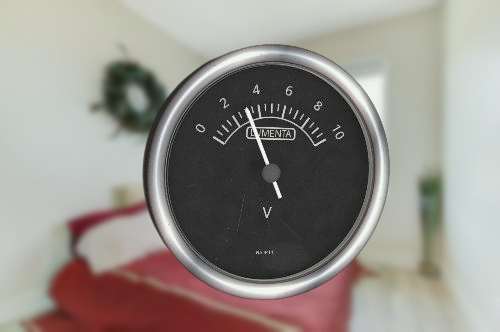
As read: 3,V
